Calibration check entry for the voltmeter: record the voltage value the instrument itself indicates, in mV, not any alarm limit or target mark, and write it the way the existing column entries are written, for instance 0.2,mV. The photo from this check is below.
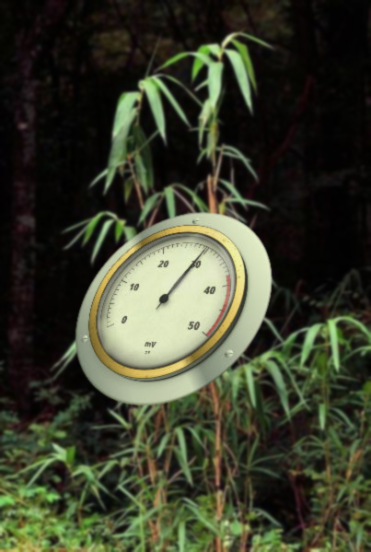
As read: 30,mV
